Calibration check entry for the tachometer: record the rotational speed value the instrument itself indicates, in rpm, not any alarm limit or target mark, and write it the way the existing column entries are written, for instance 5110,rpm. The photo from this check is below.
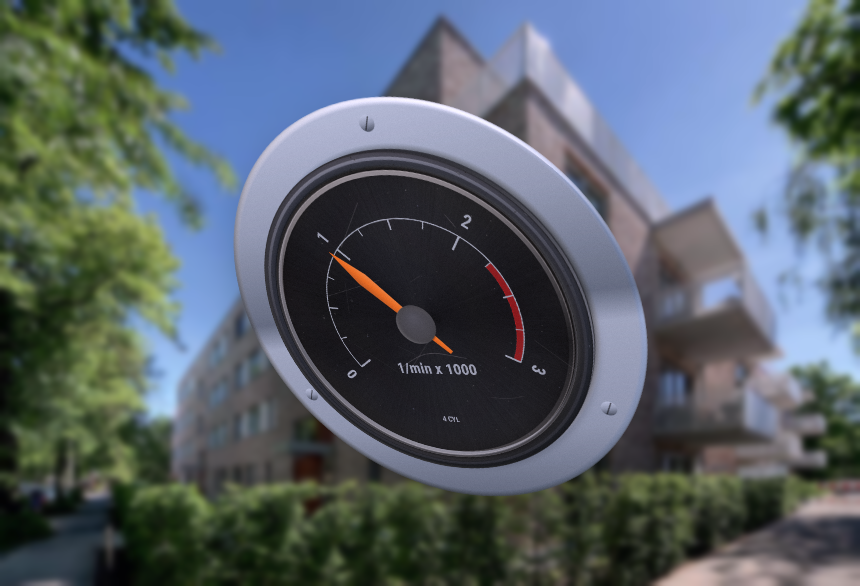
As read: 1000,rpm
